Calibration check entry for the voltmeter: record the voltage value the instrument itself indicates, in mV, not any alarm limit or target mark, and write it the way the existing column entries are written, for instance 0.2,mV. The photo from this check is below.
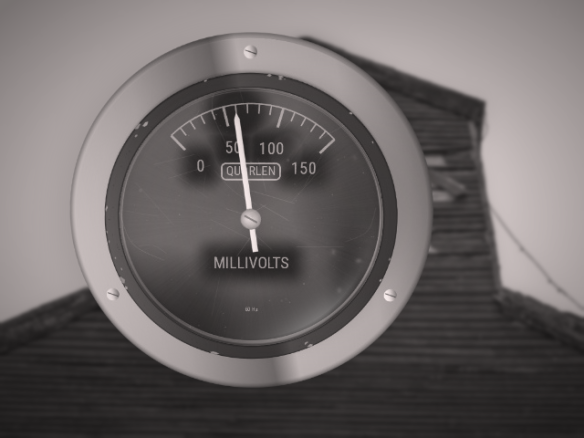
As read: 60,mV
